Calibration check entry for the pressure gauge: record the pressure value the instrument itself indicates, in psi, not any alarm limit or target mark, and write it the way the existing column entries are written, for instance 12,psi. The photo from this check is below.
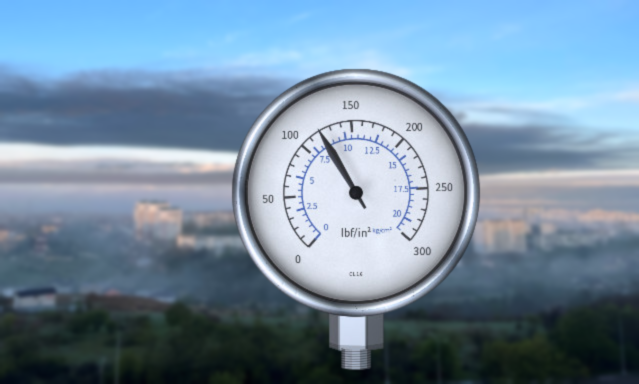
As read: 120,psi
